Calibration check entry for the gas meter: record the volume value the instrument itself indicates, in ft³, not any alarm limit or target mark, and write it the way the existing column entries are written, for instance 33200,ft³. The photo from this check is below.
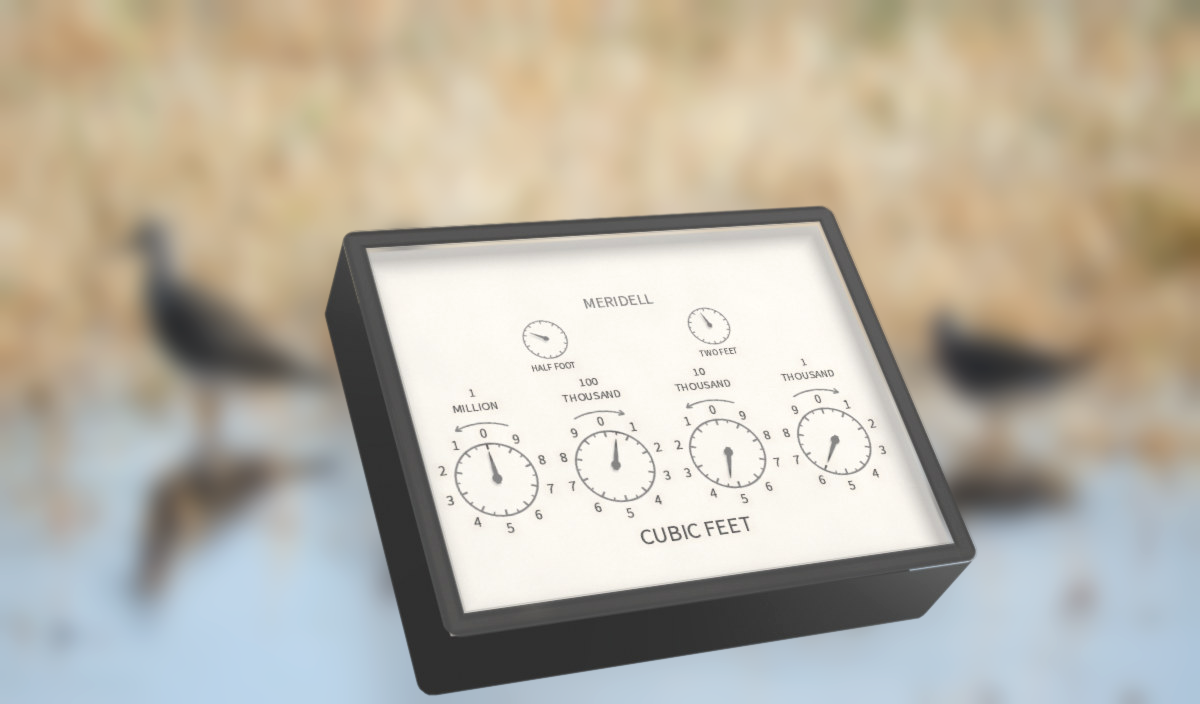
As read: 4600,ft³
